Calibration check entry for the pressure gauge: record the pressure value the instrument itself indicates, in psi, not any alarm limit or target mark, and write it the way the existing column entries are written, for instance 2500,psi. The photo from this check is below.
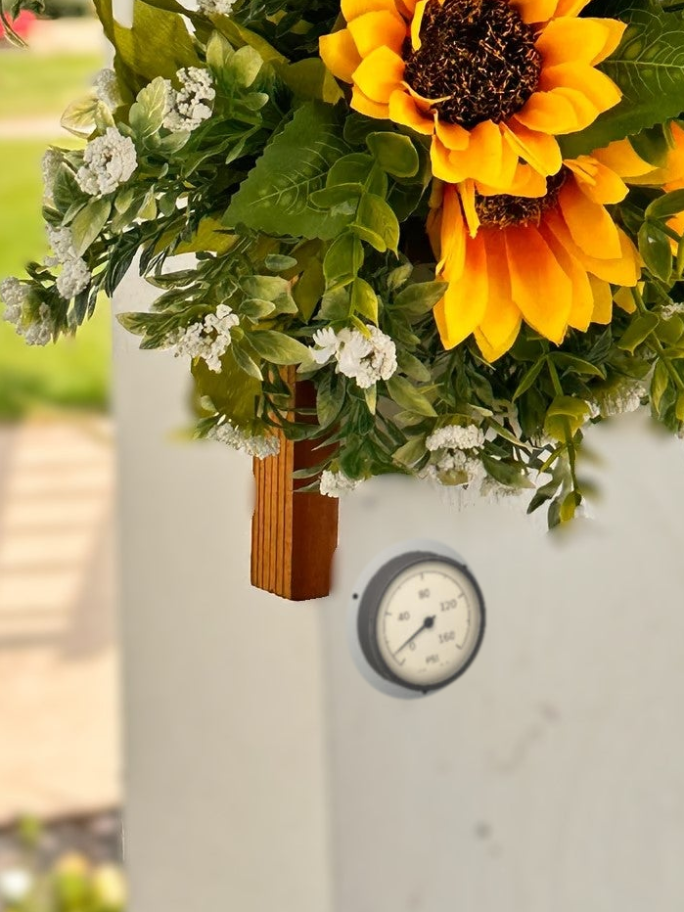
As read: 10,psi
